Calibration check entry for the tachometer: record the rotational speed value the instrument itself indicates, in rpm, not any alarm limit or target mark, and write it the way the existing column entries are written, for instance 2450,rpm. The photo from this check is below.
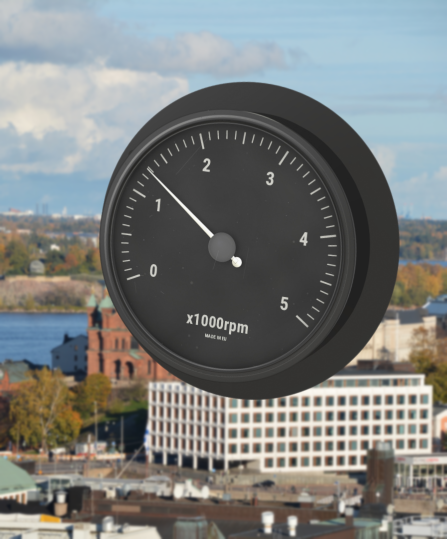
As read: 1300,rpm
